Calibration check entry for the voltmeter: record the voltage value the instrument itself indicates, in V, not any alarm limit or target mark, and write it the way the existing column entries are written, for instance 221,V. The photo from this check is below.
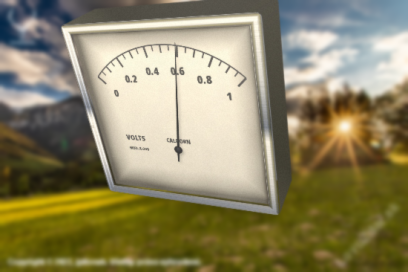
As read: 0.6,V
